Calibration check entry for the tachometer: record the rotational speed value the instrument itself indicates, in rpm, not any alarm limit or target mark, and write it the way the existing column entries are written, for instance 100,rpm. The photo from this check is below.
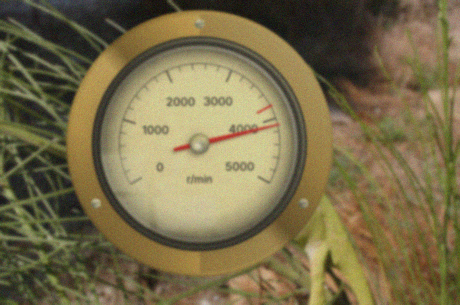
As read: 4100,rpm
